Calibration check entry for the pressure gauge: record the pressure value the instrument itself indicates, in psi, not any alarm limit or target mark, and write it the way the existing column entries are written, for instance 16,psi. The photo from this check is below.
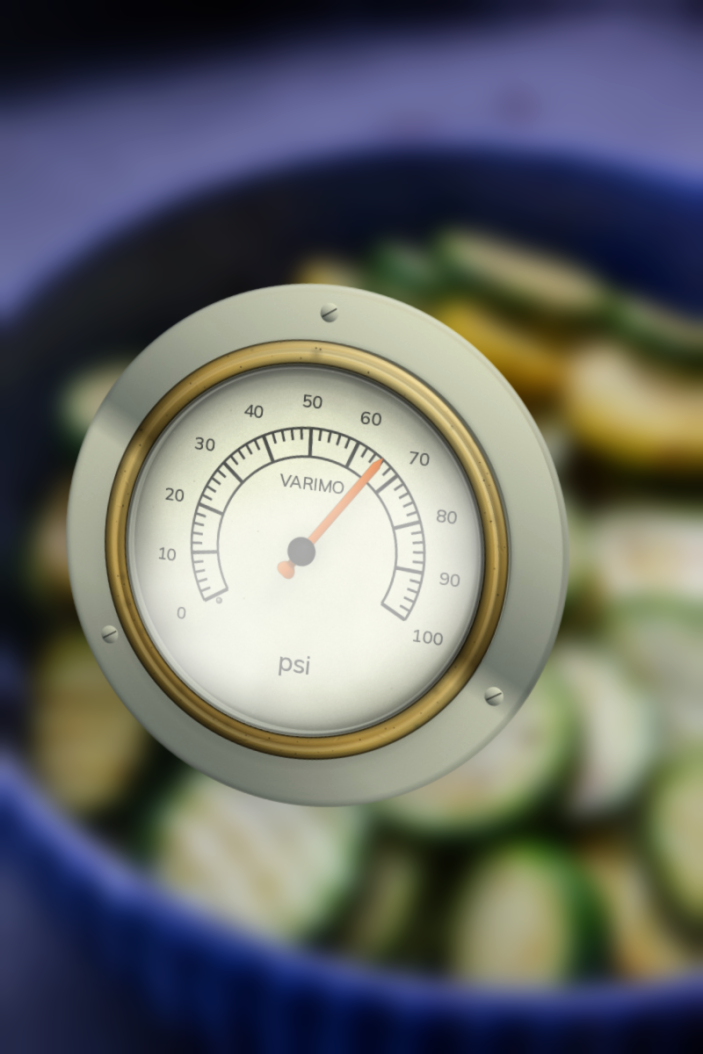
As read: 66,psi
